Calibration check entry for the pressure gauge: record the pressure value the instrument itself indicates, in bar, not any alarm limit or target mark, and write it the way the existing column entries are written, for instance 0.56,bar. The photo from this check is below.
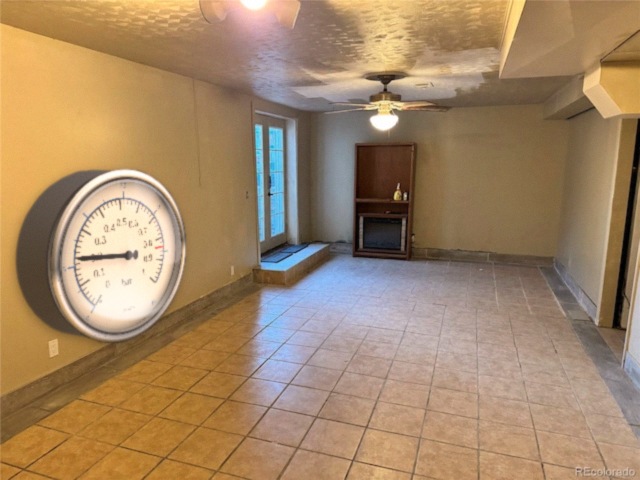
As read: 0.2,bar
